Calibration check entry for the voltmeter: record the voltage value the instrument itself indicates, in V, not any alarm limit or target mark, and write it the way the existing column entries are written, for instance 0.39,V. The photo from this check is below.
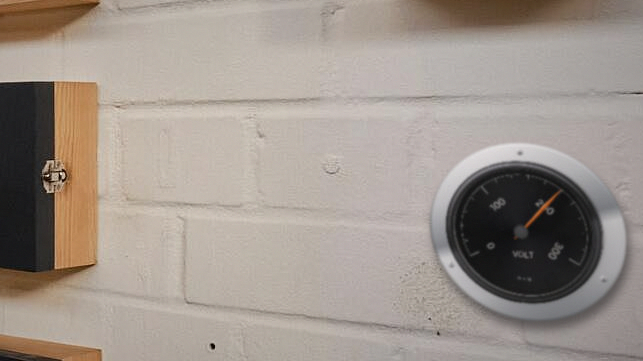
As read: 200,V
